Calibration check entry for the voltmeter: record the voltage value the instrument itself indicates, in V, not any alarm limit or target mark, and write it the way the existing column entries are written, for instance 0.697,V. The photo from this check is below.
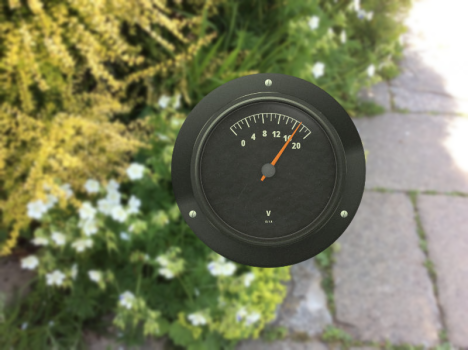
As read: 17,V
